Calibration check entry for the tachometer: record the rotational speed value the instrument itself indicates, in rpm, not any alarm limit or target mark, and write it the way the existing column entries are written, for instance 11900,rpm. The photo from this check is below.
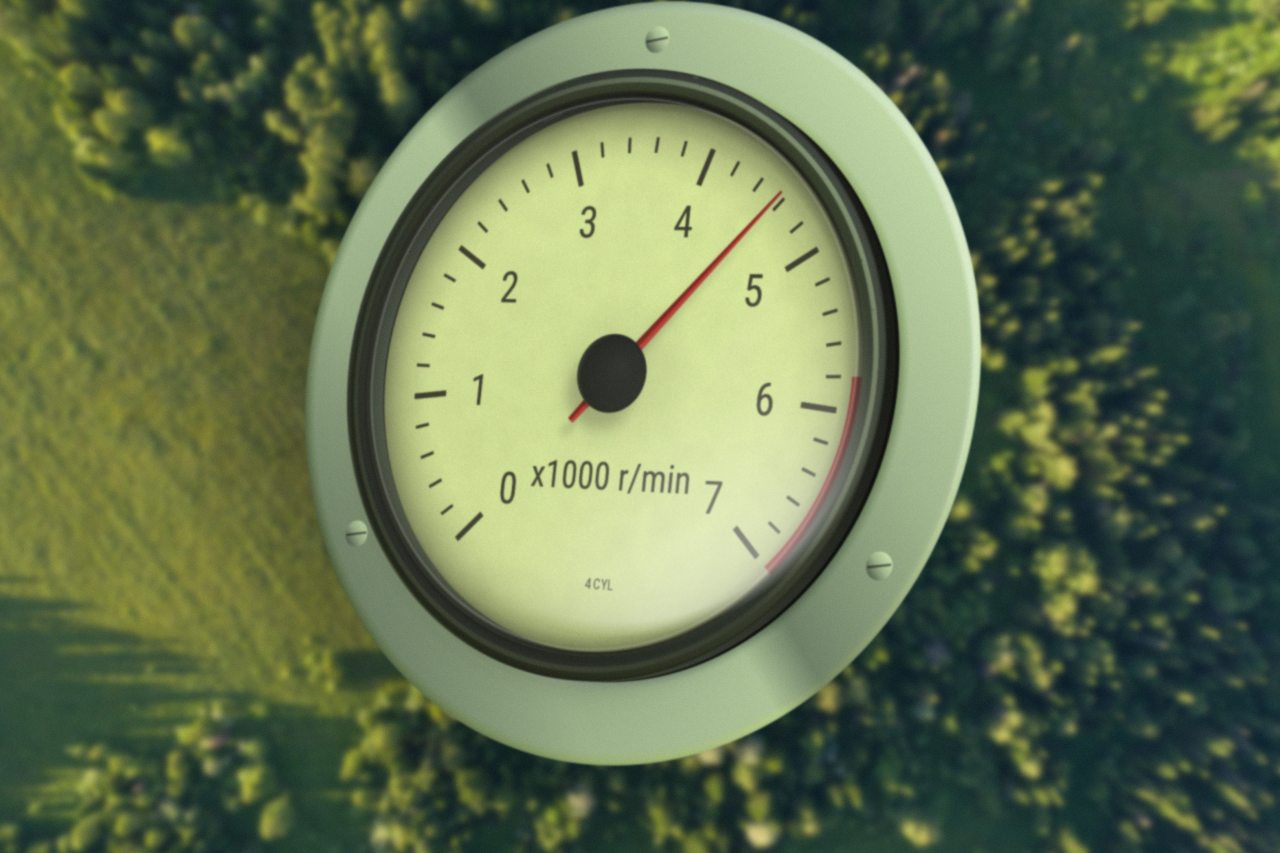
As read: 4600,rpm
